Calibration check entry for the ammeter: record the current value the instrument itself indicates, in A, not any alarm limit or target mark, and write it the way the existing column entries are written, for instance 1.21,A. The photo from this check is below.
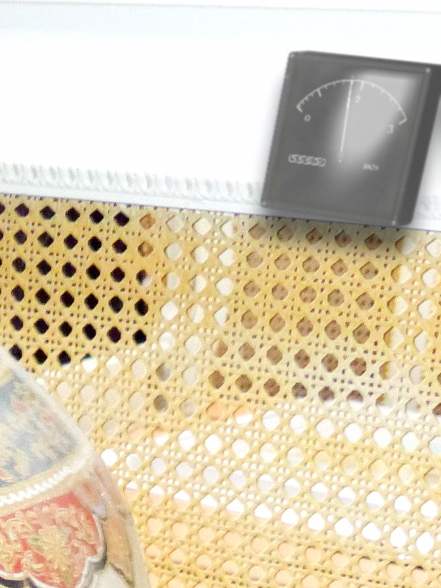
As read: 1.8,A
